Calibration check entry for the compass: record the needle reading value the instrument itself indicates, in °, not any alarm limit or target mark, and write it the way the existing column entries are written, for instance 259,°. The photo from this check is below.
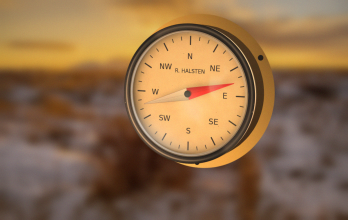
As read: 75,°
